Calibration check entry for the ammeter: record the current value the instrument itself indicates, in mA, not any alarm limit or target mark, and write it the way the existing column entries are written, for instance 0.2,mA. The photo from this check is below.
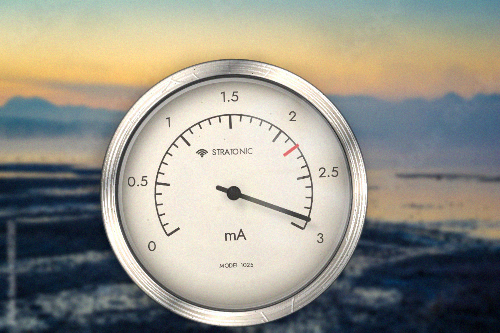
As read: 2.9,mA
